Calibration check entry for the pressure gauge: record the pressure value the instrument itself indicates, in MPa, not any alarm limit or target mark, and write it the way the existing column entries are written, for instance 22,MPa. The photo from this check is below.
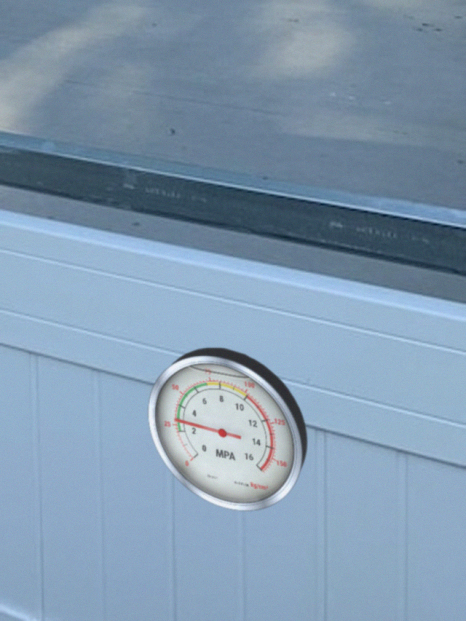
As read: 3,MPa
